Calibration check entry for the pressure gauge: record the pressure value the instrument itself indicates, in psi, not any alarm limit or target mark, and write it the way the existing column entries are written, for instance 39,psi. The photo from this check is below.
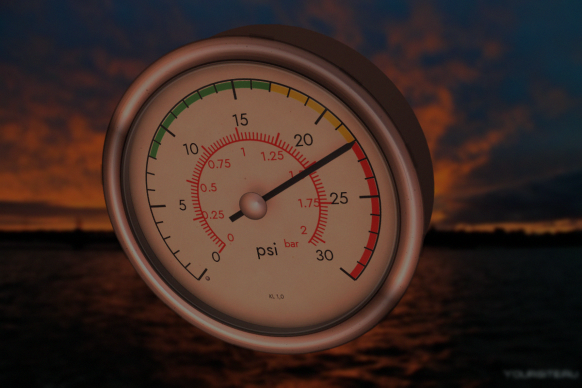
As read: 22,psi
